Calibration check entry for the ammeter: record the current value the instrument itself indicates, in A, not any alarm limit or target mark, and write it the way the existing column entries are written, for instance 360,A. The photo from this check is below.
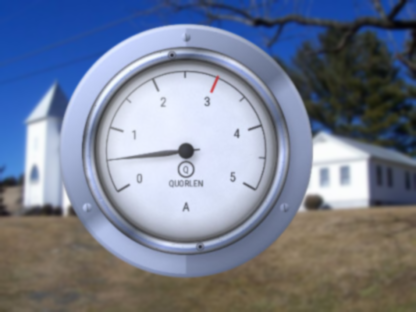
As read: 0.5,A
